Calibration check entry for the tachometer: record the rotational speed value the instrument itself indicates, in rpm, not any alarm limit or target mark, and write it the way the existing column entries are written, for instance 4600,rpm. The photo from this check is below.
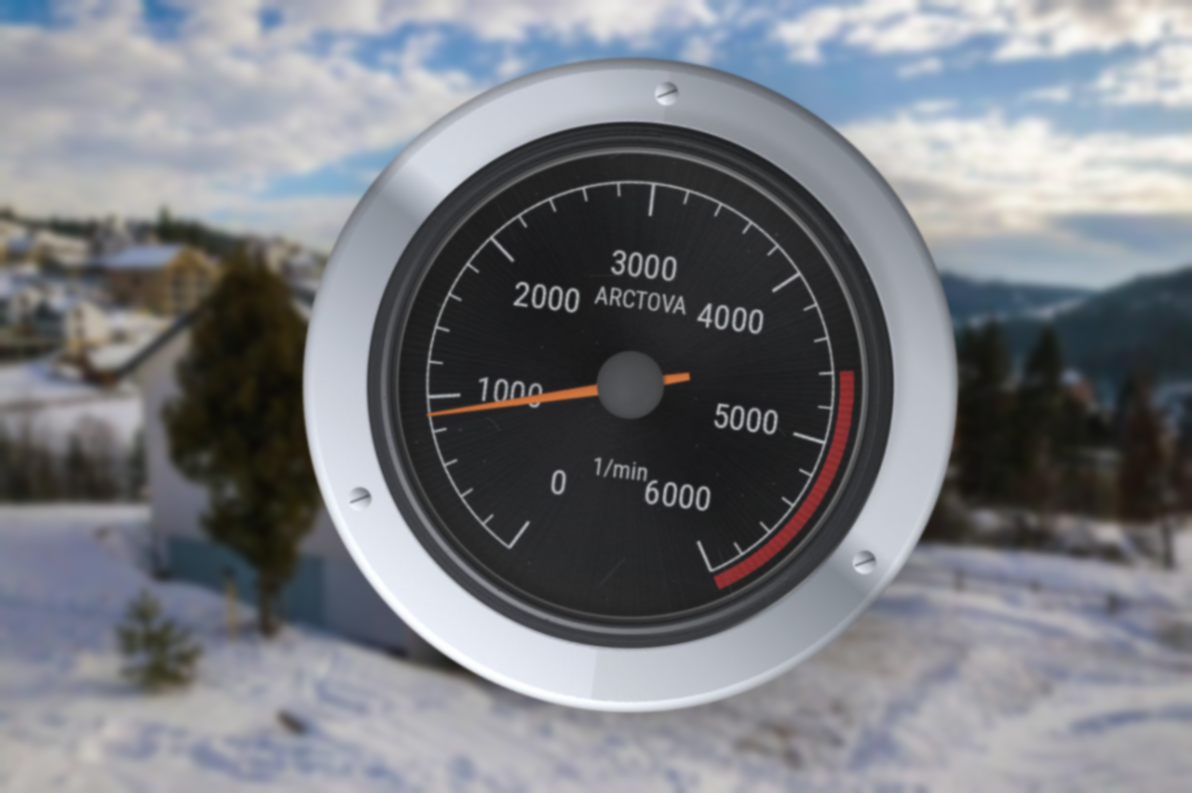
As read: 900,rpm
